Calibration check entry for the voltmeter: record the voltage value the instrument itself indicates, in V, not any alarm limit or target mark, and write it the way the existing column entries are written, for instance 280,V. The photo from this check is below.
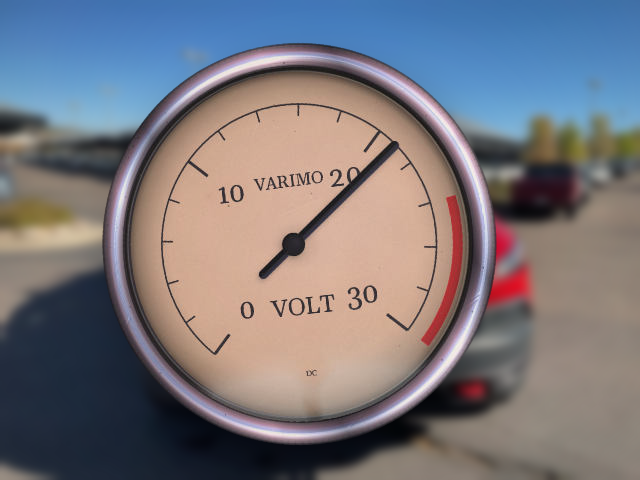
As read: 21,V
